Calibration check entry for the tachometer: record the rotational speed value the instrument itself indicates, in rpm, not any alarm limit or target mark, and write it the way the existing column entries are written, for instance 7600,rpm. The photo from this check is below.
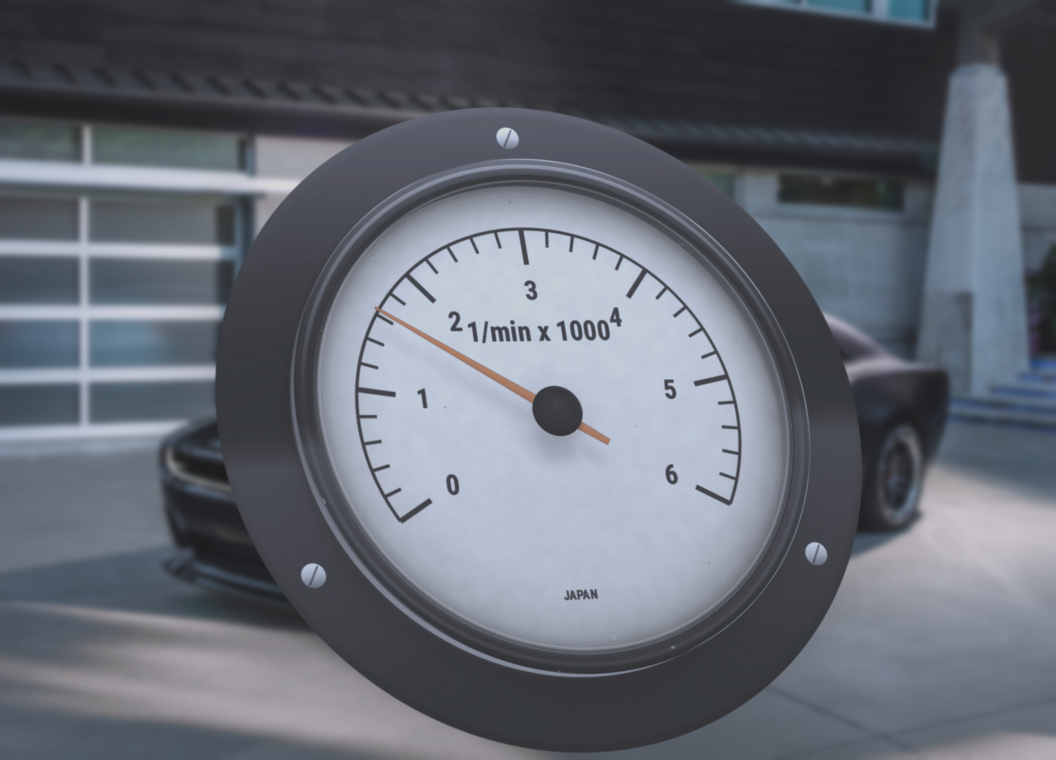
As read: 1600,rpm
